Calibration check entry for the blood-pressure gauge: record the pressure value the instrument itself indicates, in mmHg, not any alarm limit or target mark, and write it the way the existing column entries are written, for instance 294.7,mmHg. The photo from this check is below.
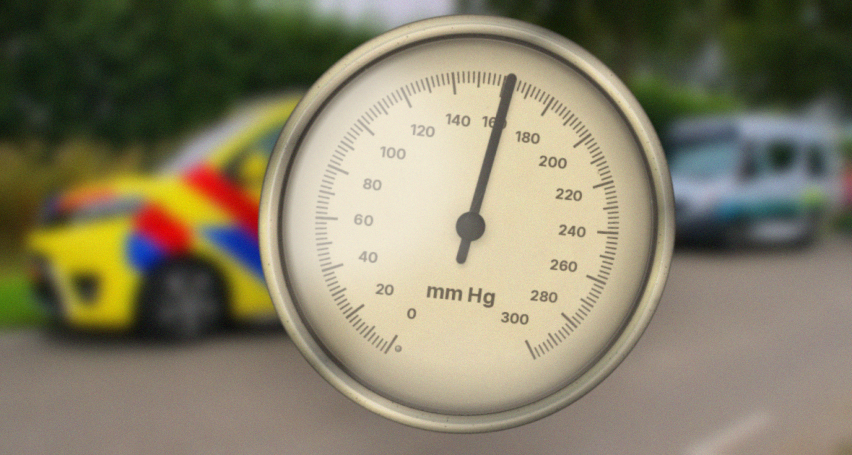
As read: 162,mmHg
